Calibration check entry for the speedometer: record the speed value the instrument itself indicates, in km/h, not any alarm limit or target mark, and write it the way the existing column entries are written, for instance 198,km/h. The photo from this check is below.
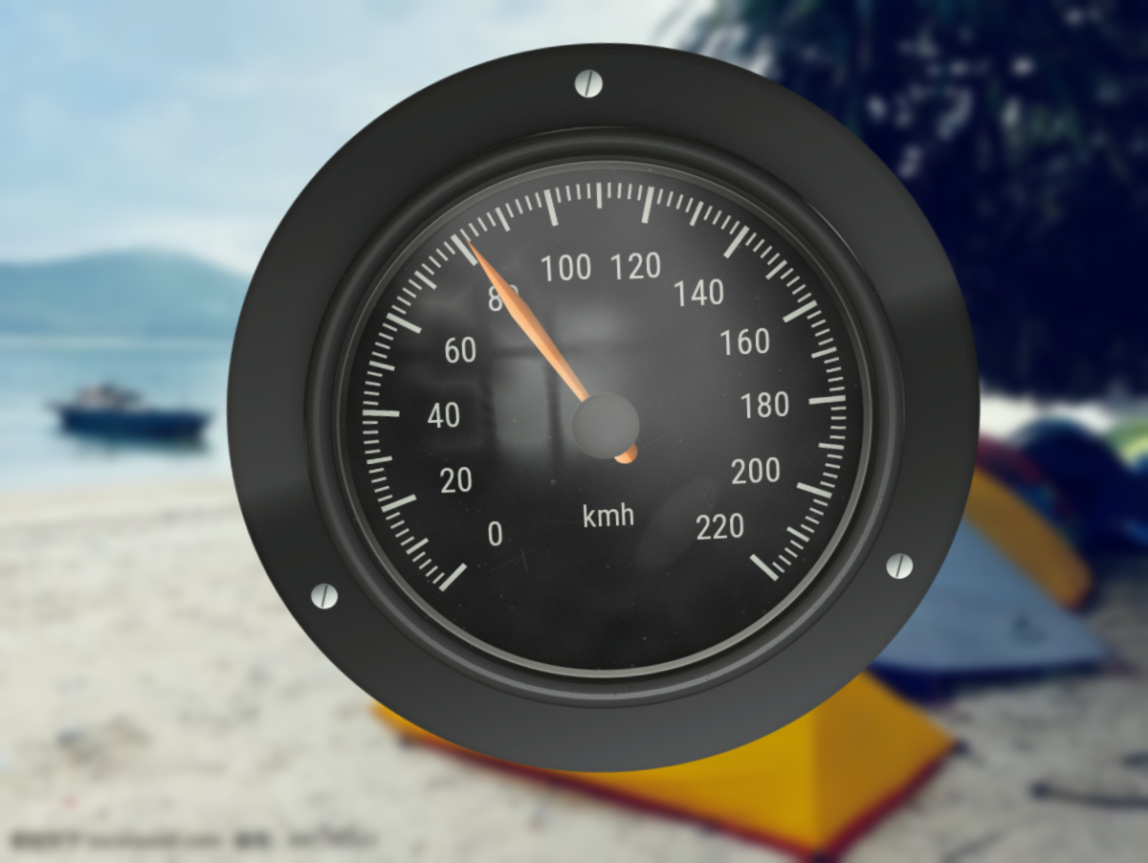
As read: 82,km/h
